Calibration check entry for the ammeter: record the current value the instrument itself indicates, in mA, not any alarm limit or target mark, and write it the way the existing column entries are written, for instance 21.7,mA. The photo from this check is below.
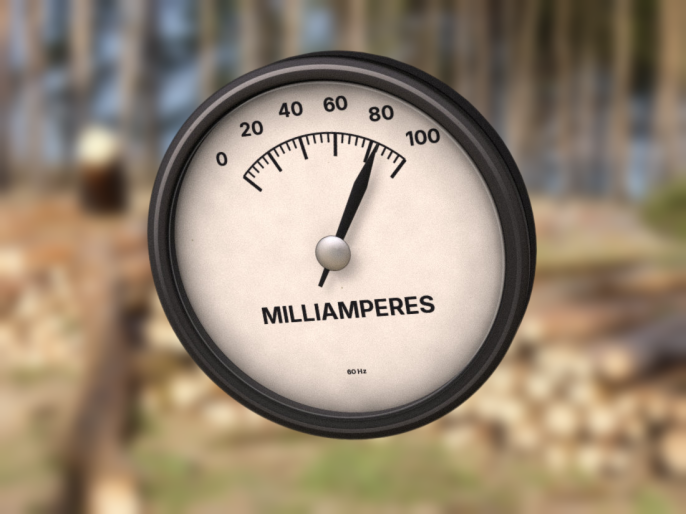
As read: 84,mA
